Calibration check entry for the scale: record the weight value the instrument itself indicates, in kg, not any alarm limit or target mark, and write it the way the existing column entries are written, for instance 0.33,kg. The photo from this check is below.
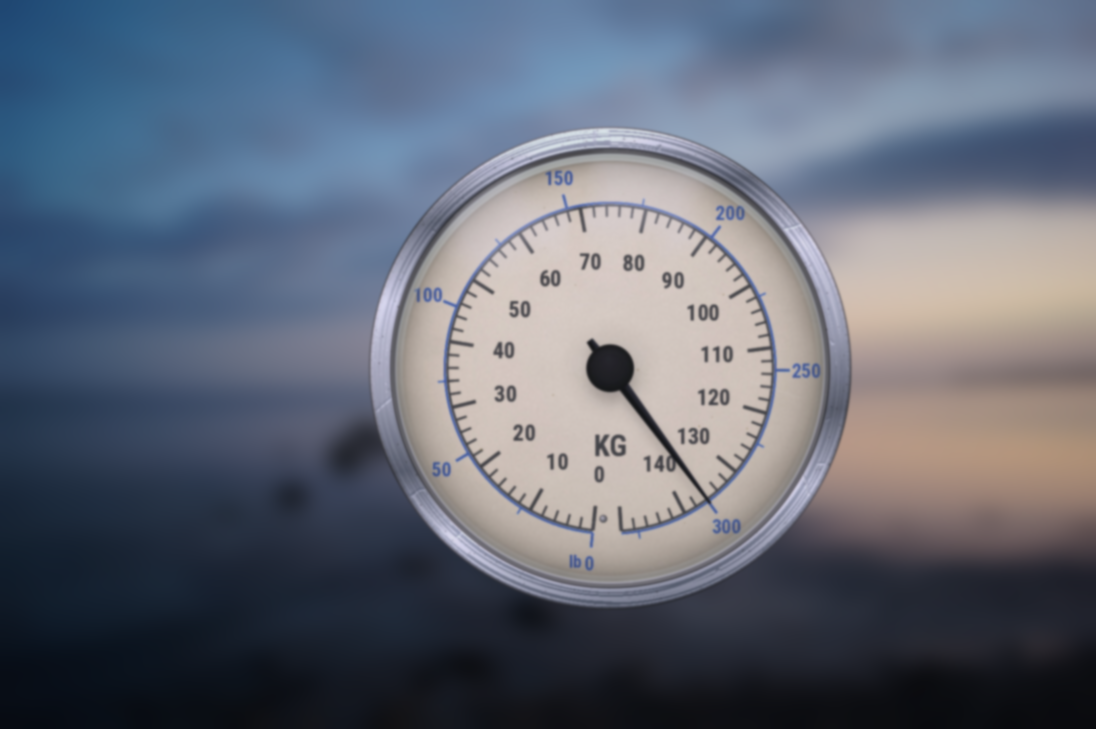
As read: 136,kg
